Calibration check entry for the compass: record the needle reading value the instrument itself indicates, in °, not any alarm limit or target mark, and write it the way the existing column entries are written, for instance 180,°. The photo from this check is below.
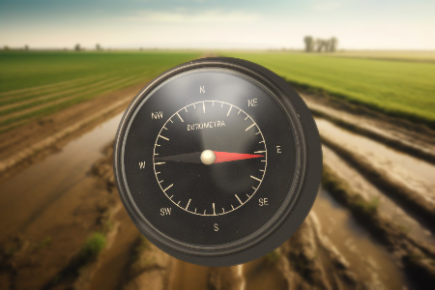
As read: 95,°
